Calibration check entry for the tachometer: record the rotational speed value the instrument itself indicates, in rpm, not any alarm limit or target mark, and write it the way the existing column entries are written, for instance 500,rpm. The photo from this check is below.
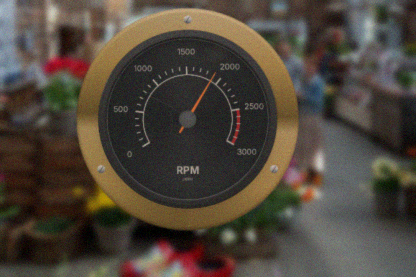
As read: 1900,rpm
